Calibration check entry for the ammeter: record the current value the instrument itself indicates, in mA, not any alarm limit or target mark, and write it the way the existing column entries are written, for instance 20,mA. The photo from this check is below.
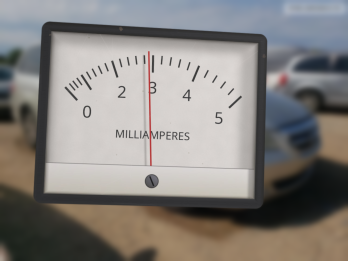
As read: 2.9,mA
